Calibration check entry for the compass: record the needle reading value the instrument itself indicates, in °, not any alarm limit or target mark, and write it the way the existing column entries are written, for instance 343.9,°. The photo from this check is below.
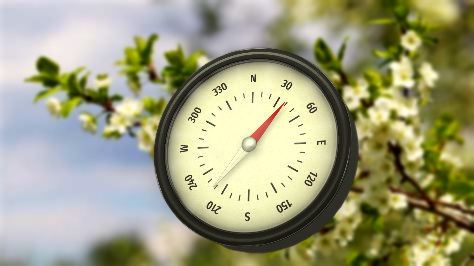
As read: 40,°
